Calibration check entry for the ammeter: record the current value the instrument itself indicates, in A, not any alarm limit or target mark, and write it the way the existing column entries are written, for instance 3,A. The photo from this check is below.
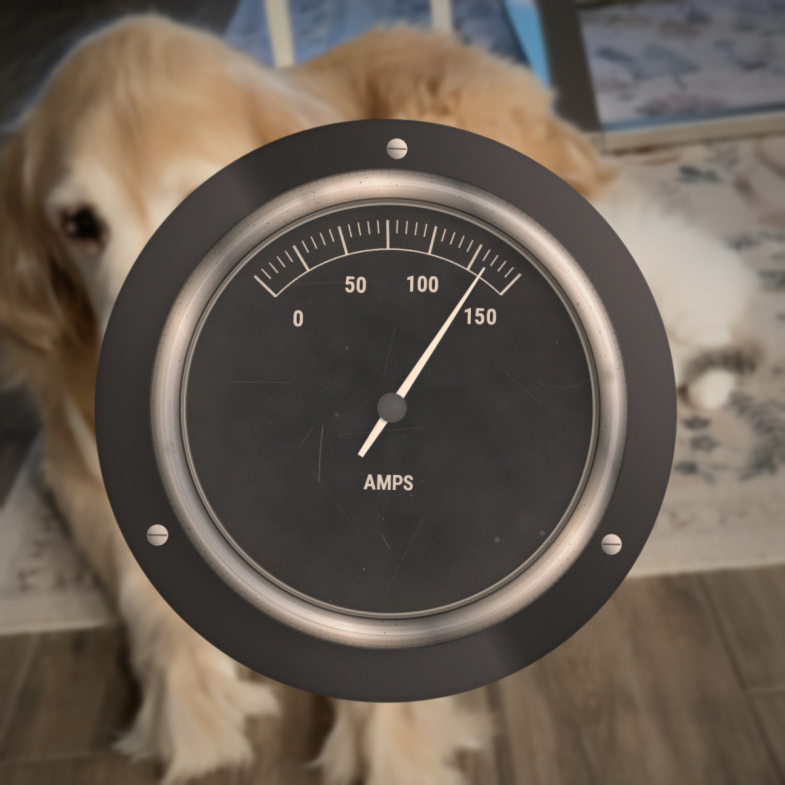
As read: 132.5,A
